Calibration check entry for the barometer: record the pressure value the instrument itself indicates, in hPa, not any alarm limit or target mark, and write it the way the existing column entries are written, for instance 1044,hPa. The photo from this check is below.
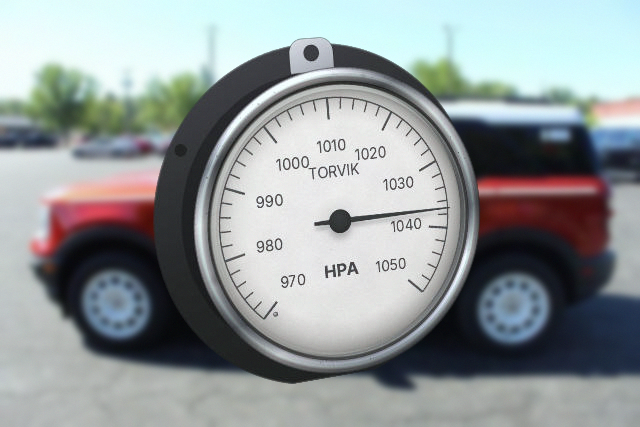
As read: 1037,hPa
